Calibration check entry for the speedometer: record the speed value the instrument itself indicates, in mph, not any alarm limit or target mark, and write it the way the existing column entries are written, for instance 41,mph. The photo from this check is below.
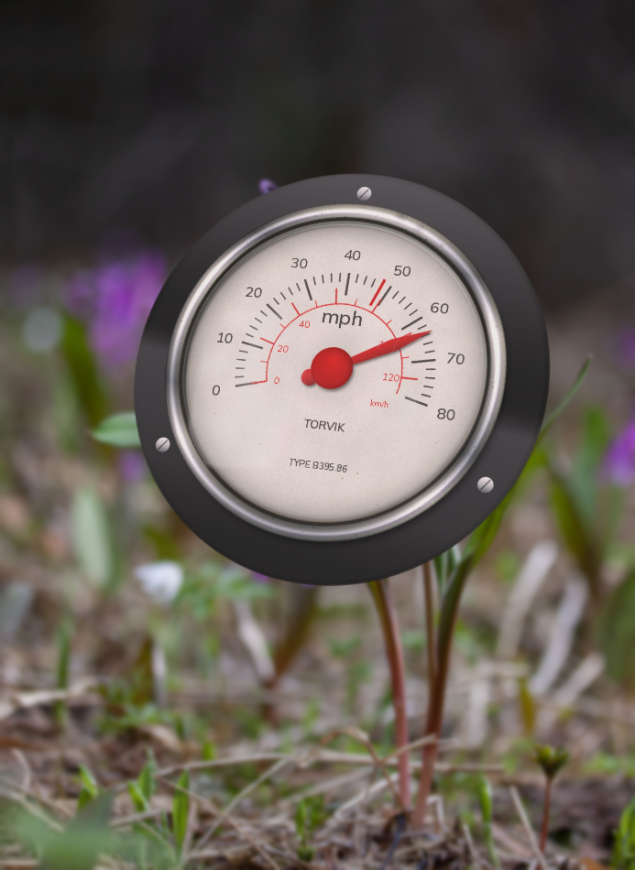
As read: 64,mph
